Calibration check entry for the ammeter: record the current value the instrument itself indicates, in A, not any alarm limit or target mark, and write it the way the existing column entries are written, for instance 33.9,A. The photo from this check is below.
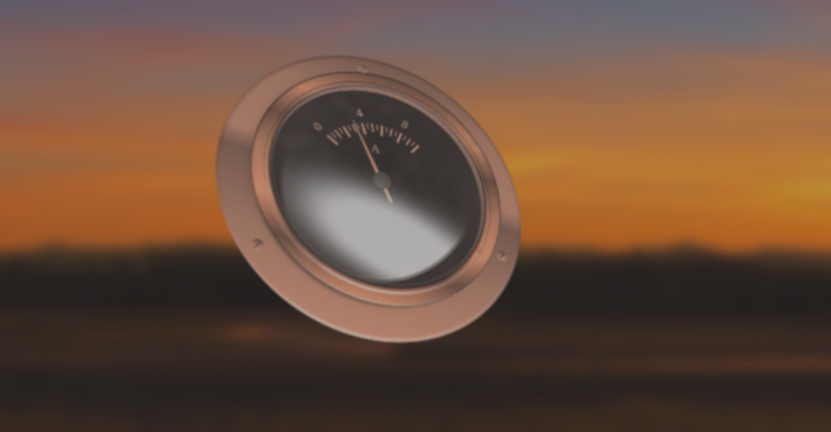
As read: 3,A
